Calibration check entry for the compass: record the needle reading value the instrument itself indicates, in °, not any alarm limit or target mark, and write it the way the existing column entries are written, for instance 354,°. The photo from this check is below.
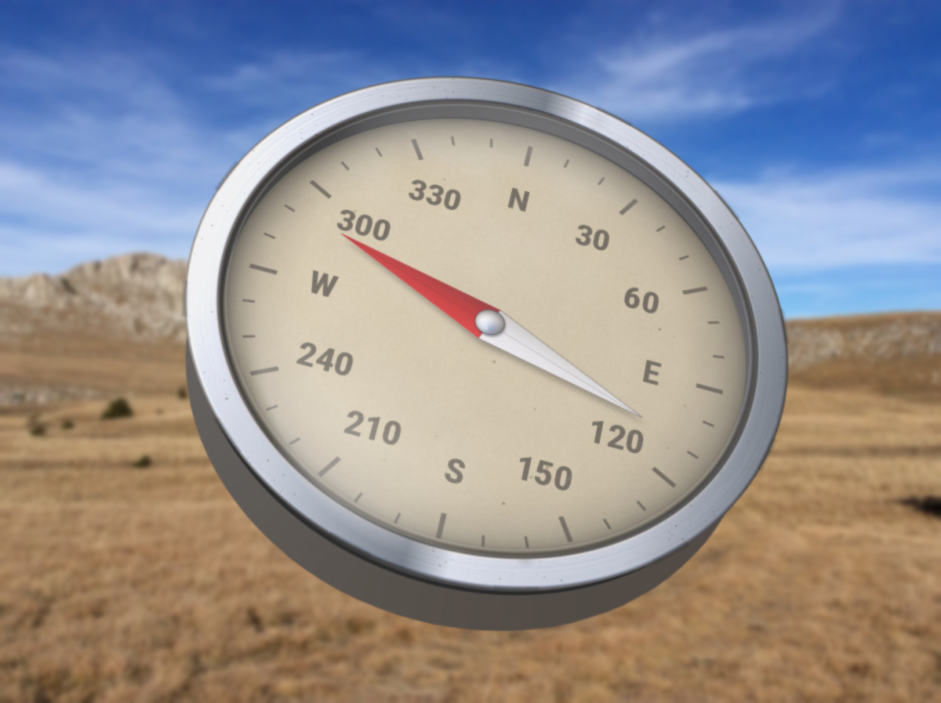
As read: 290,°
